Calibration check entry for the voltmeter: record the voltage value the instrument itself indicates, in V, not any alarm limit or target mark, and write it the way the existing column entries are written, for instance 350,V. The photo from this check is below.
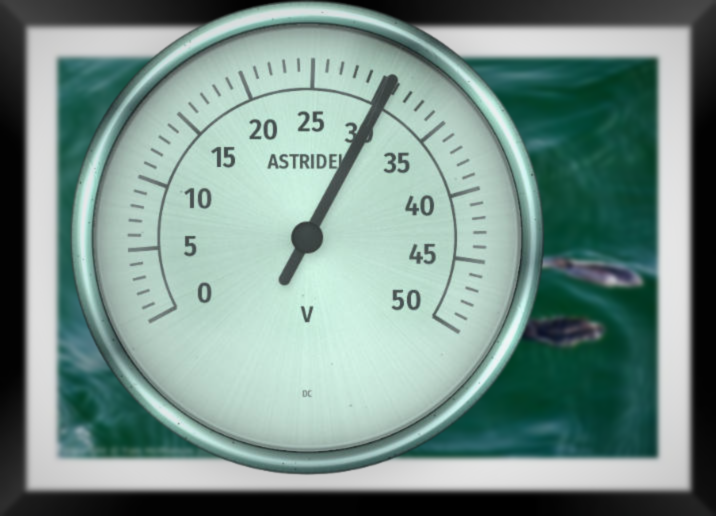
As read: 30.5,V
